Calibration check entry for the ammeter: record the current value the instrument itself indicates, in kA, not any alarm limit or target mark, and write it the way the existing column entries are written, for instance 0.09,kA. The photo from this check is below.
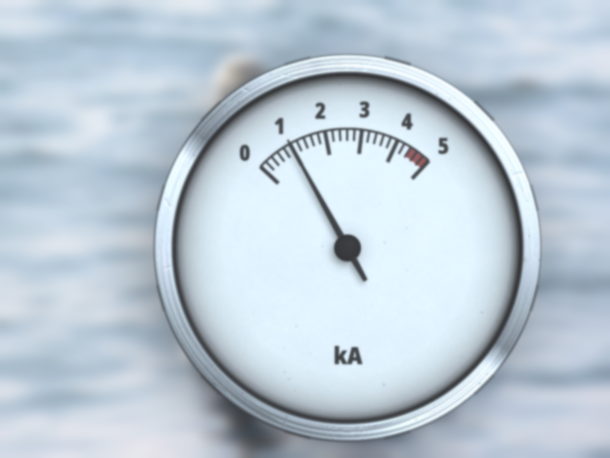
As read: 1,kA
